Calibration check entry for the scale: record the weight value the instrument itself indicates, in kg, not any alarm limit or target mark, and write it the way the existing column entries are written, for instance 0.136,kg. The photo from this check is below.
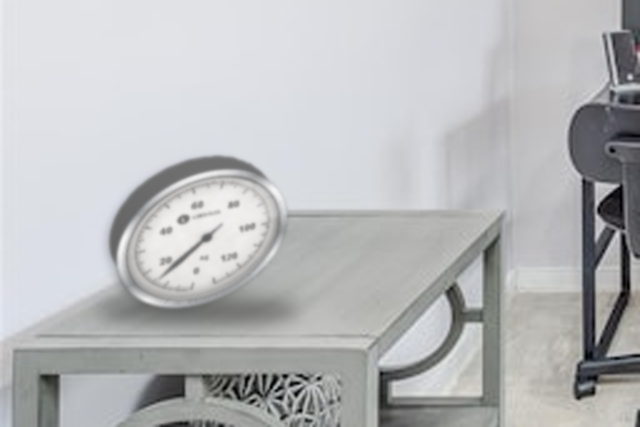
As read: 15,kg
